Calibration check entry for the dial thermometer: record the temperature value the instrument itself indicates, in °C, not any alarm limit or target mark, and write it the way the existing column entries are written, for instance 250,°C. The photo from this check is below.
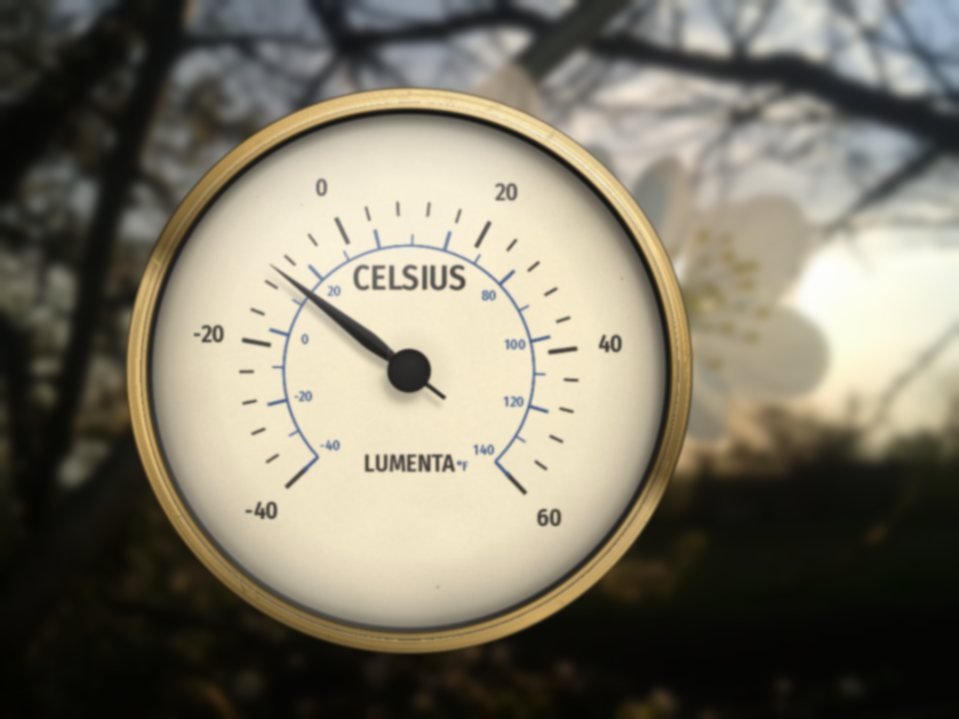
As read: -10,°C
